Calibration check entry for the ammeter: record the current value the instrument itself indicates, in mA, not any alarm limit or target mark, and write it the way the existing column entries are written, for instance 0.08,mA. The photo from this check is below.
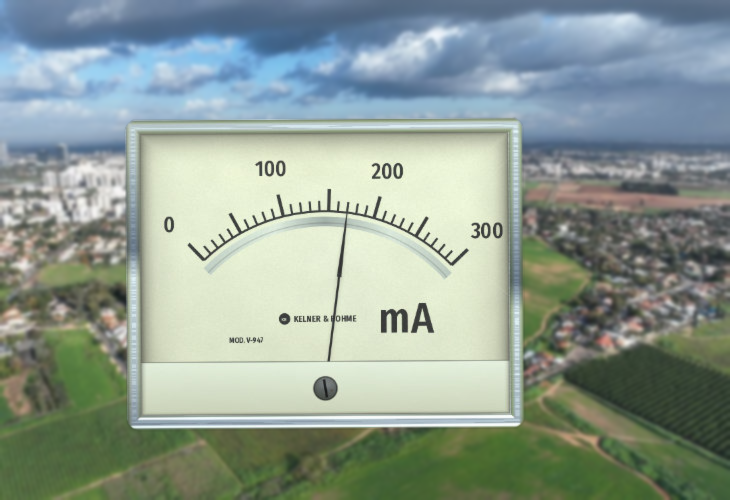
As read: 170,mA
